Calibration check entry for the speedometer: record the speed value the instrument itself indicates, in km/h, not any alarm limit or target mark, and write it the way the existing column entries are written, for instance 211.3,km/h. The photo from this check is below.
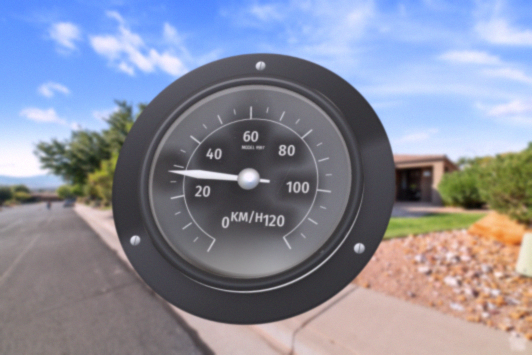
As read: 27.5,km/h
